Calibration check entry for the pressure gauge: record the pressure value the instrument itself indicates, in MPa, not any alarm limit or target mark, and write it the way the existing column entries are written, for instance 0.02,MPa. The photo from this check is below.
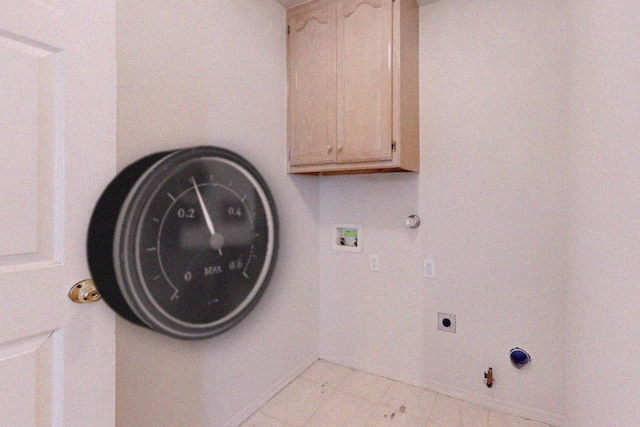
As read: 0.25,MPa
